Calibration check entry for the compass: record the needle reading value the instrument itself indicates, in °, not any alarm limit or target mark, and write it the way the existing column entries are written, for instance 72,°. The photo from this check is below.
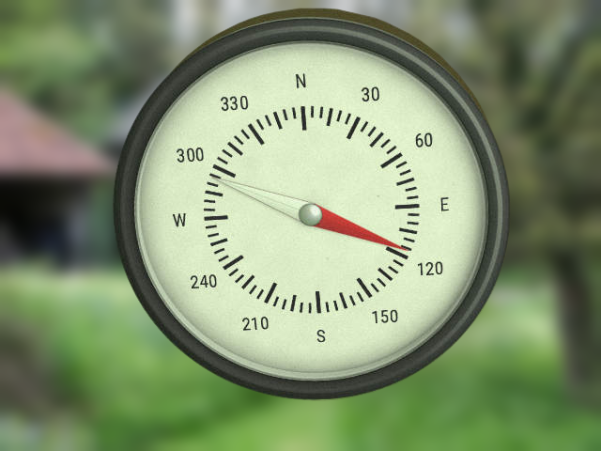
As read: 115,°
